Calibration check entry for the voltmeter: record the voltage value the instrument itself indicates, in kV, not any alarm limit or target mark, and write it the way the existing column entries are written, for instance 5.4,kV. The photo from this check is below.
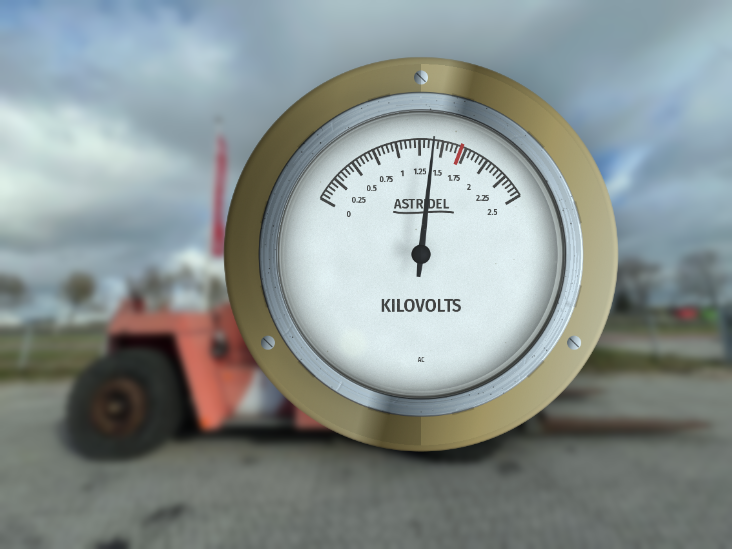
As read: 1.4,kV
